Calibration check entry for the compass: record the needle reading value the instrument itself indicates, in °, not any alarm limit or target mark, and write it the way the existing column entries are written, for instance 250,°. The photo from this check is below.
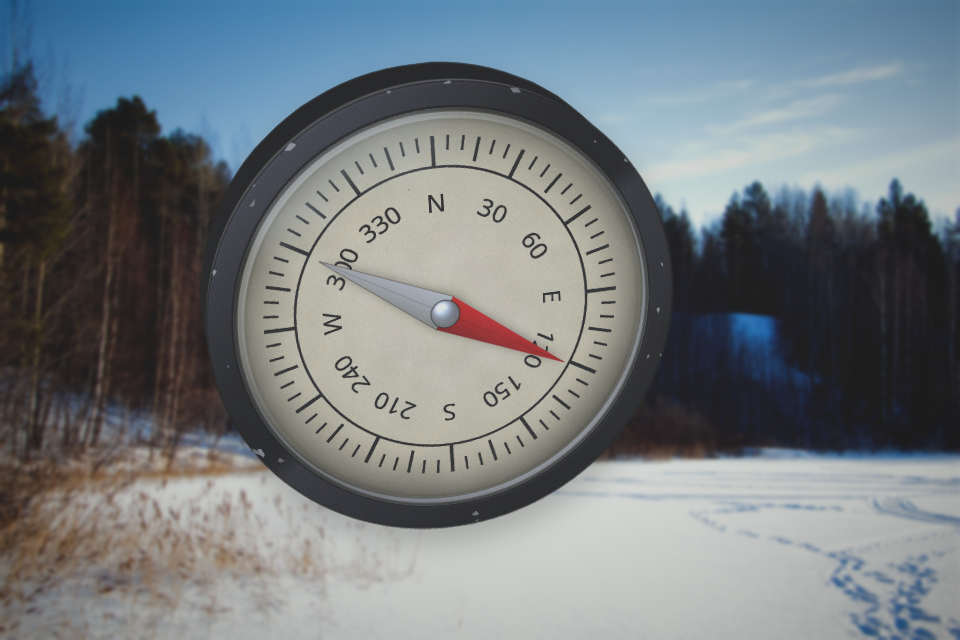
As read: 120,°
